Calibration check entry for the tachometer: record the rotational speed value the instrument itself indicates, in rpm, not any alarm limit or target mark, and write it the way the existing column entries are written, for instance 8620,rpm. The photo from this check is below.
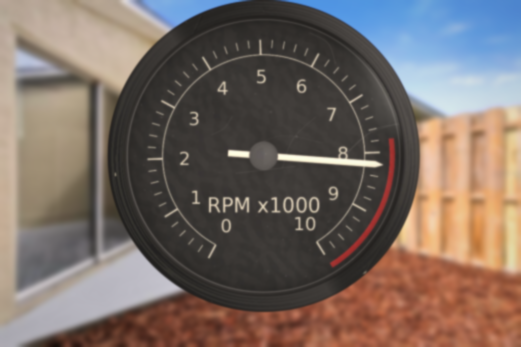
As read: 8200,rpm
